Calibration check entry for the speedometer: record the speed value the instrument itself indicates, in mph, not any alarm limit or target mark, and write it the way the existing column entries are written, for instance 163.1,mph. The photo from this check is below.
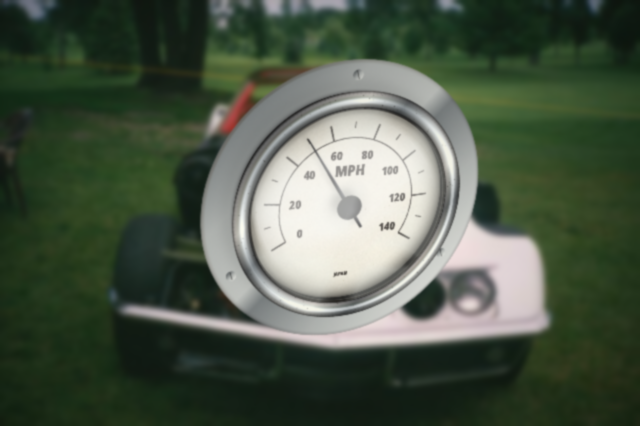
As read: 50,mph
